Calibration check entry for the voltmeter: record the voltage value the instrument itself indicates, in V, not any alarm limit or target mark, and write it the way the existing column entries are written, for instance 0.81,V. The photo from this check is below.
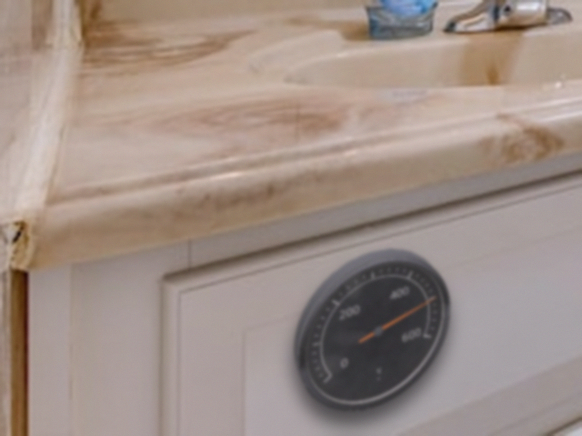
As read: 500,V
